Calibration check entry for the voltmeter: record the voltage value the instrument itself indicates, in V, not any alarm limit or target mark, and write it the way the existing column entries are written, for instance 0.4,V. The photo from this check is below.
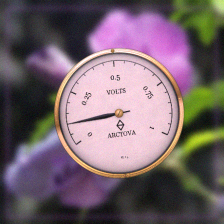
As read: 0.1,V
